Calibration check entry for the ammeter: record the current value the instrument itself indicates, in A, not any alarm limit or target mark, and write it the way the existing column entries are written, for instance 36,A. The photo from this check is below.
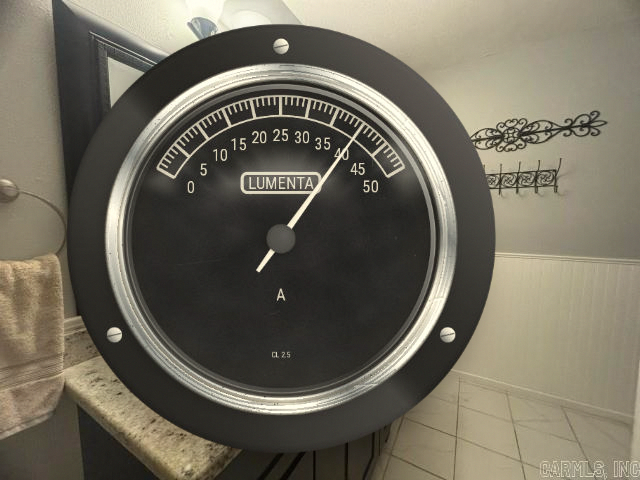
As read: 40,A
